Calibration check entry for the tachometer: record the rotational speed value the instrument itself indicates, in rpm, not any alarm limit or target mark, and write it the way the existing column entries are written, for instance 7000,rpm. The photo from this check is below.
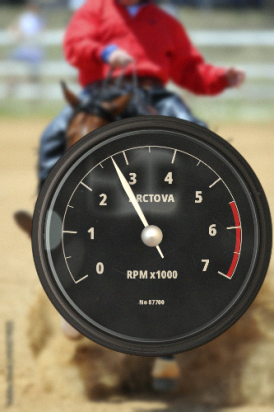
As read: 2750,rpm
